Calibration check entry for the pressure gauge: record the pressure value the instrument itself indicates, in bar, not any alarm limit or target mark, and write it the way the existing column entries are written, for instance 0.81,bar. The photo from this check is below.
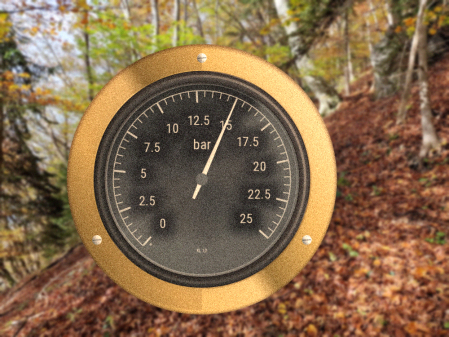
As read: 15,bar
